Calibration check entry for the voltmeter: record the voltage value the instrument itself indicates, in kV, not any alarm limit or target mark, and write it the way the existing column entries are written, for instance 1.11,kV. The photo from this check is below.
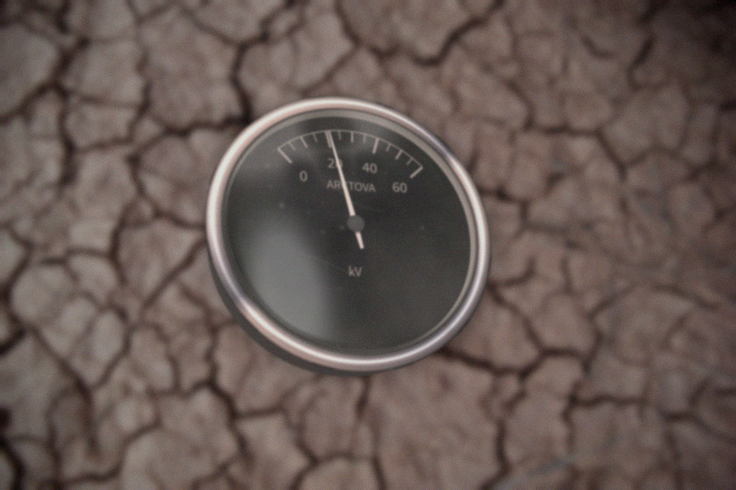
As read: 20,kV
